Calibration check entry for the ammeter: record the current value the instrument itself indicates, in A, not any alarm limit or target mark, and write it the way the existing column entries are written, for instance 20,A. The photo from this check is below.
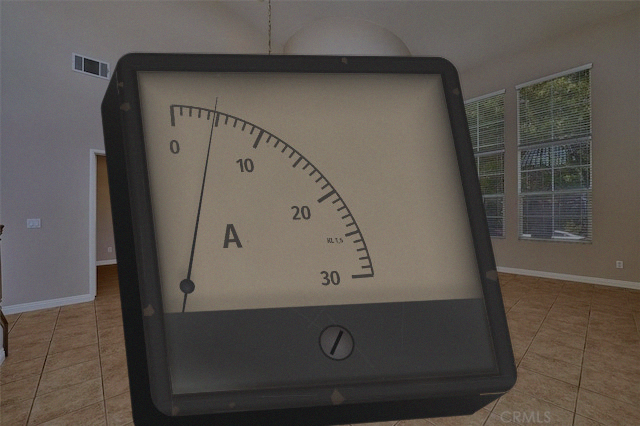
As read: 4.5,A
